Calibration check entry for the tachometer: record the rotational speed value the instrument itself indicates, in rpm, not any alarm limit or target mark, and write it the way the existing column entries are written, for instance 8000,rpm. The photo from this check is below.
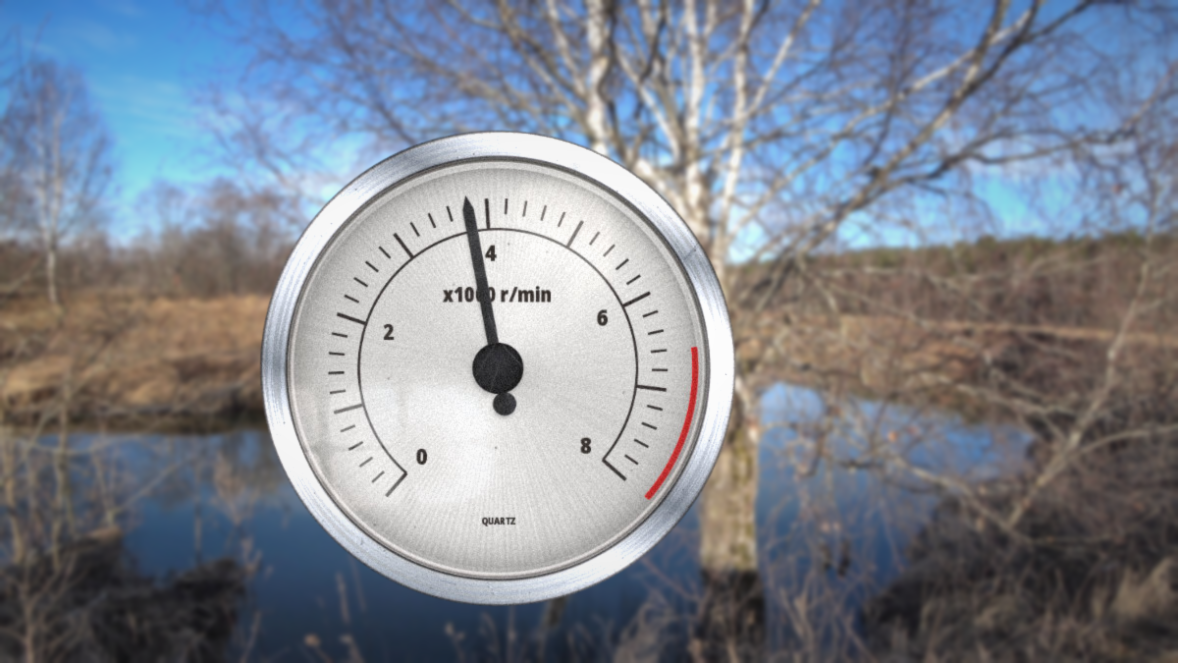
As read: 3800,rpm
